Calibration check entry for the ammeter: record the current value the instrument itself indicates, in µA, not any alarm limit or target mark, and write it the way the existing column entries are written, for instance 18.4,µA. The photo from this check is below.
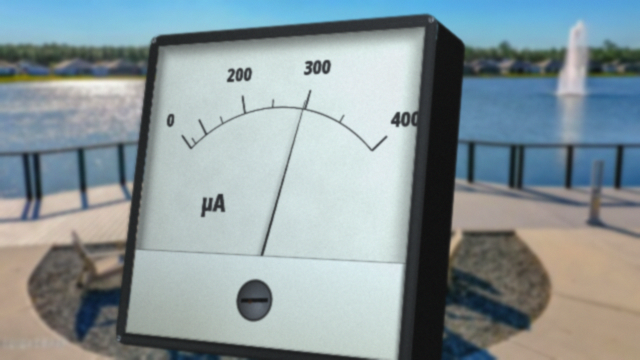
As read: 300,µA
